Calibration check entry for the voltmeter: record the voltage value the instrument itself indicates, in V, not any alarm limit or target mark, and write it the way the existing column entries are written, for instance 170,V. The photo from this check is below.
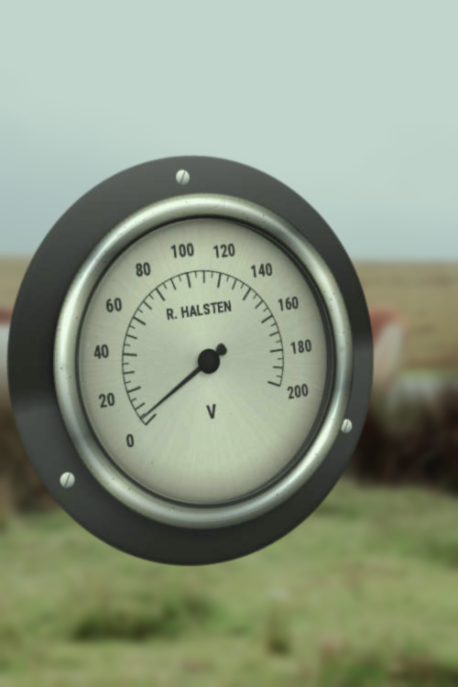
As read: 5,V
